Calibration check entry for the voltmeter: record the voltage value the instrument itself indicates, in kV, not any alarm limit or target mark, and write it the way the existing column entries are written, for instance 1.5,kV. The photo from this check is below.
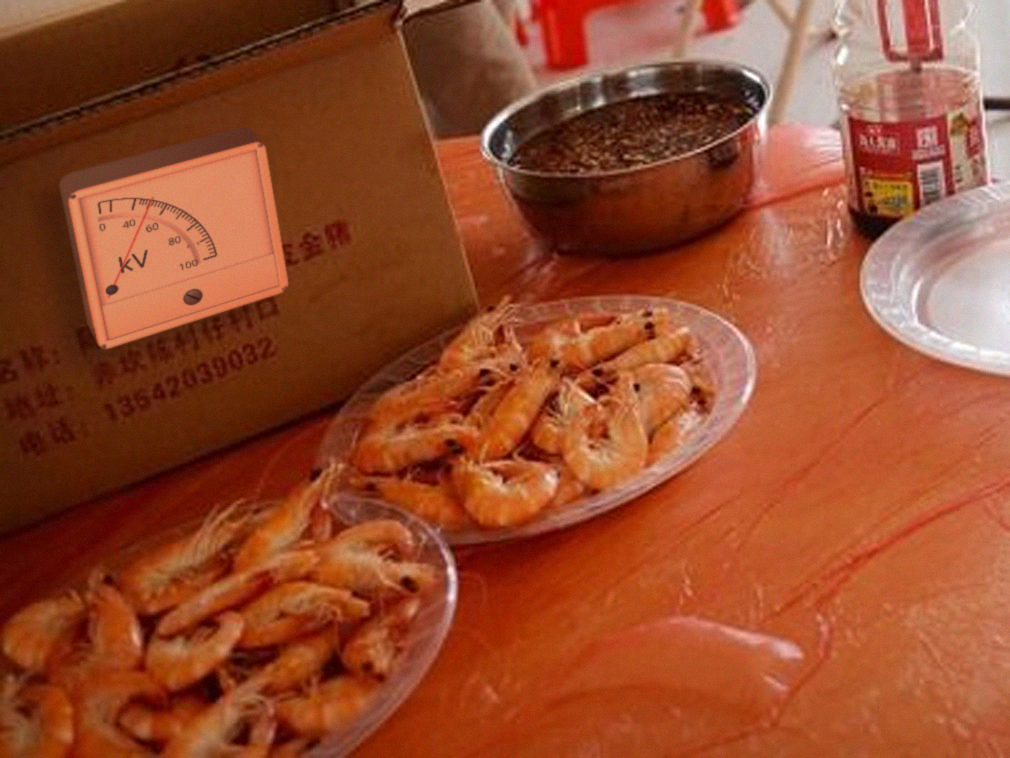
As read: 50,kV
